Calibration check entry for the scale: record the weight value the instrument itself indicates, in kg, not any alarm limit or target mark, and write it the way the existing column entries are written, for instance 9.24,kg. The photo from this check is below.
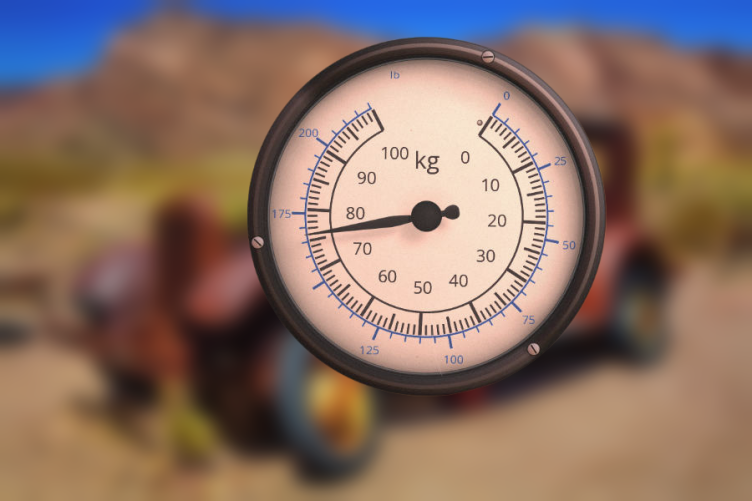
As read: 76,kg
